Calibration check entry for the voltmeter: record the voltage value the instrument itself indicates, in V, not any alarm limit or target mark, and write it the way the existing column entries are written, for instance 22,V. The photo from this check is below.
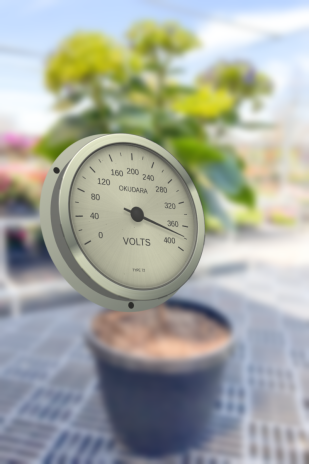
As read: 380,V
